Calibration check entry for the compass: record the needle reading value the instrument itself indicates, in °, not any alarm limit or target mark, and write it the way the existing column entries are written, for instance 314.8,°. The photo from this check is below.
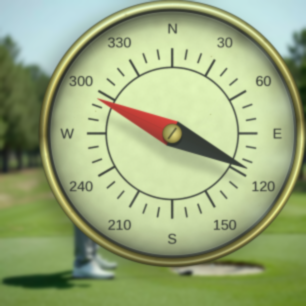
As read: 295,°
